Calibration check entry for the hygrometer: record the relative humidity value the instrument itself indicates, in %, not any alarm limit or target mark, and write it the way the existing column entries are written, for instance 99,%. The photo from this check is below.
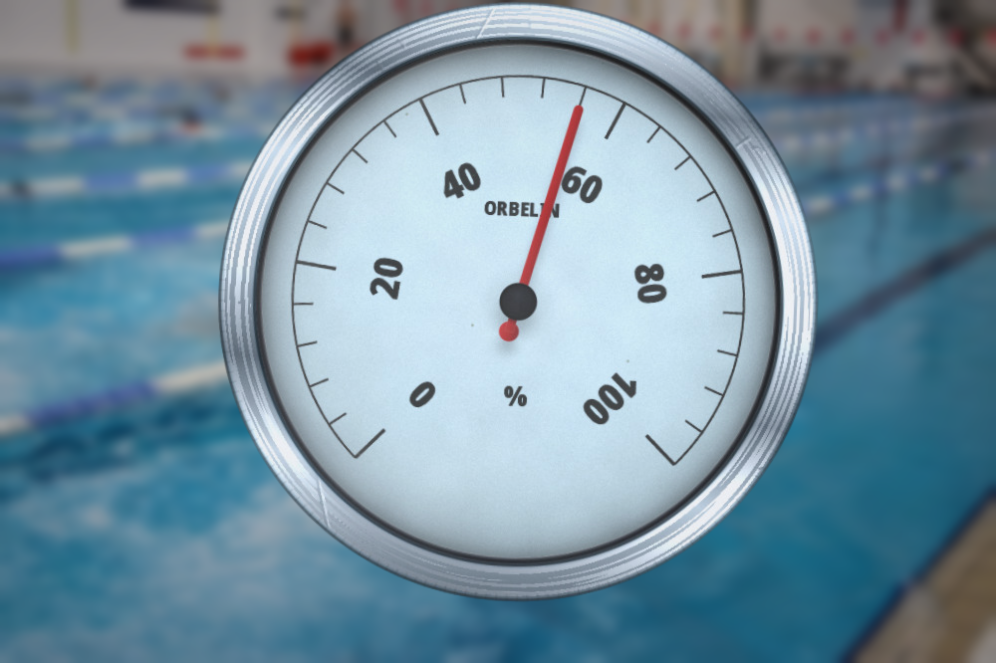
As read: 56,%
